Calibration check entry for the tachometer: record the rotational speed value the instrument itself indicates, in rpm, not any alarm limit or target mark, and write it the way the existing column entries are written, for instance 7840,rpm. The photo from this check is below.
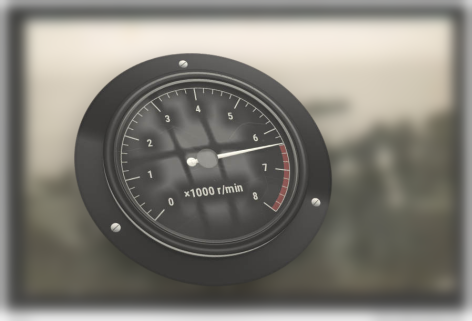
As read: 6400,rpm
